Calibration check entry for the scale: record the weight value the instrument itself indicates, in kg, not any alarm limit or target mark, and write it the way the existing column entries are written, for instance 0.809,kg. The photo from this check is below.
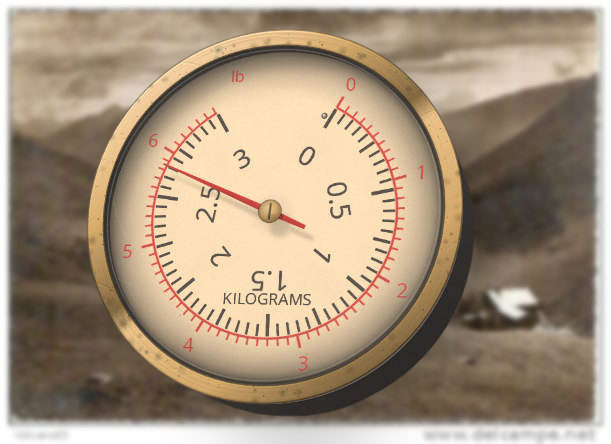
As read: 2.65,kg
